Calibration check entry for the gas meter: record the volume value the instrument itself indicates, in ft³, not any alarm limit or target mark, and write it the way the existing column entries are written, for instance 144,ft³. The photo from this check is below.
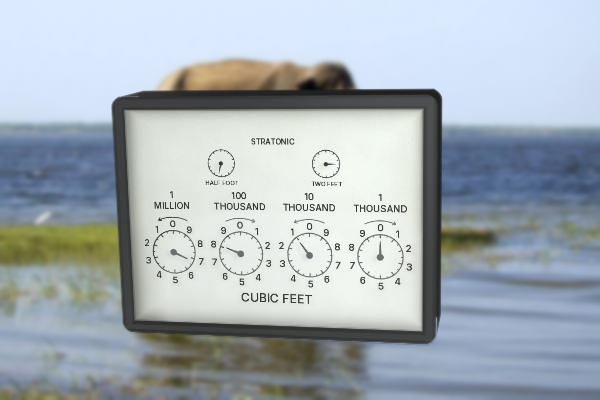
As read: 681000,ft³
